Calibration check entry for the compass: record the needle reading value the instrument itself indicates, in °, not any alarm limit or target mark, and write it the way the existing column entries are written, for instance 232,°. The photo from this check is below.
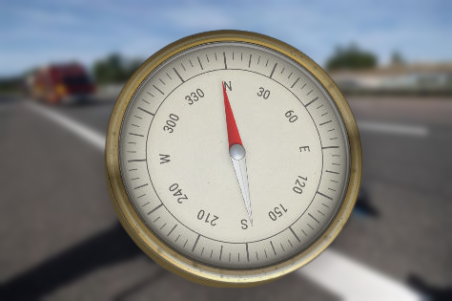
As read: 355,°
